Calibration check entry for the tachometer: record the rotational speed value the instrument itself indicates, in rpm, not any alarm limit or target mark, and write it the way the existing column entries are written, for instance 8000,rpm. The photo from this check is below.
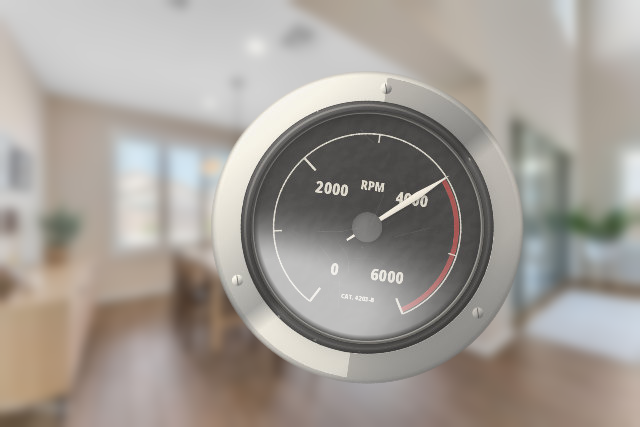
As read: 4000,rpm
